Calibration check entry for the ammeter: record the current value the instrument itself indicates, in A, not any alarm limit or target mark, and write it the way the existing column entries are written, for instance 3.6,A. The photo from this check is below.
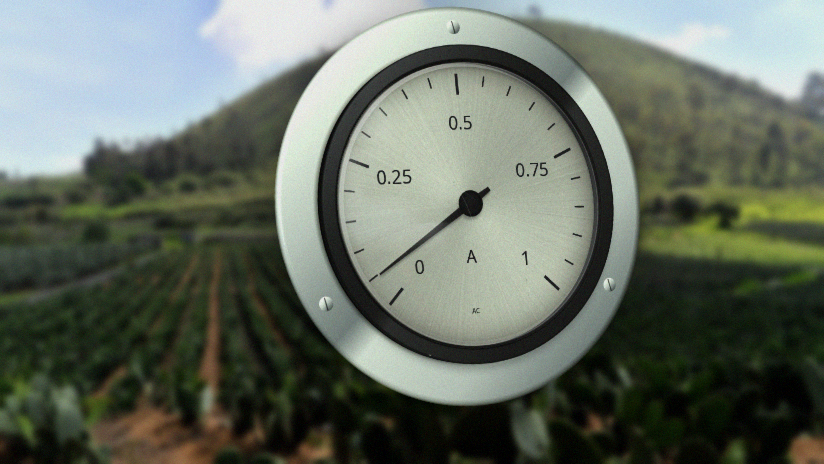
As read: 0.05,A
